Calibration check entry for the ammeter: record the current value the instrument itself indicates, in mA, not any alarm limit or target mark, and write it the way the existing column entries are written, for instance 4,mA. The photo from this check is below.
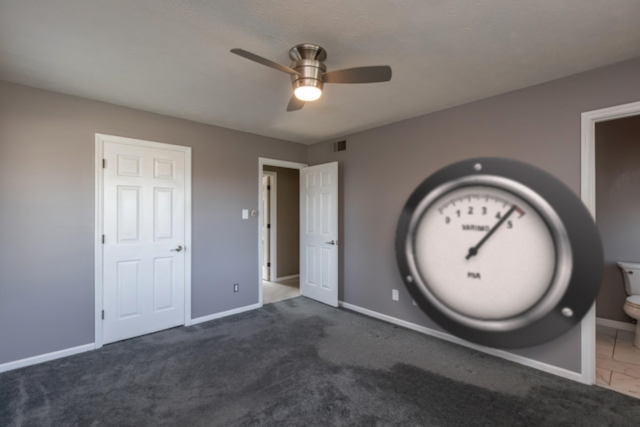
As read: 4.5,mA
